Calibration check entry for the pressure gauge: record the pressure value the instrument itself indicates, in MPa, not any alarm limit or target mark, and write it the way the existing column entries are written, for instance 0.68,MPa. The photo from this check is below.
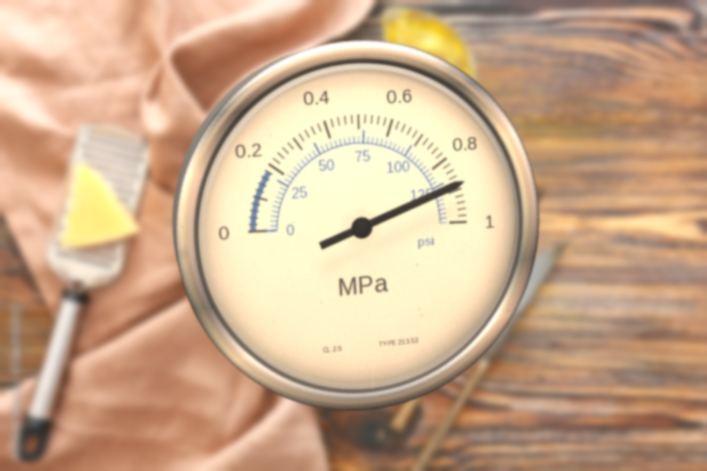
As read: 0.88,MPa
